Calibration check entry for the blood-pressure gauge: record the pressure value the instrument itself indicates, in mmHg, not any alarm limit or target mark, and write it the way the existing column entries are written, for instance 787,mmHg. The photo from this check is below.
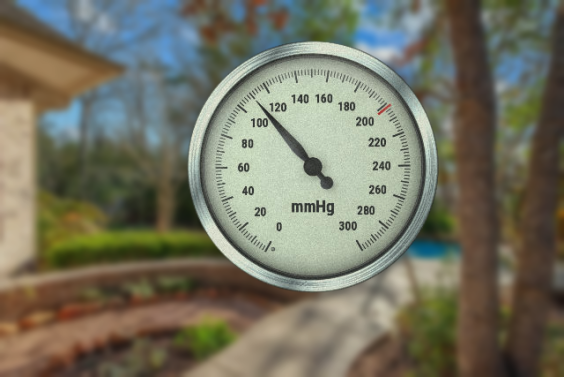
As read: 110,mmHg
